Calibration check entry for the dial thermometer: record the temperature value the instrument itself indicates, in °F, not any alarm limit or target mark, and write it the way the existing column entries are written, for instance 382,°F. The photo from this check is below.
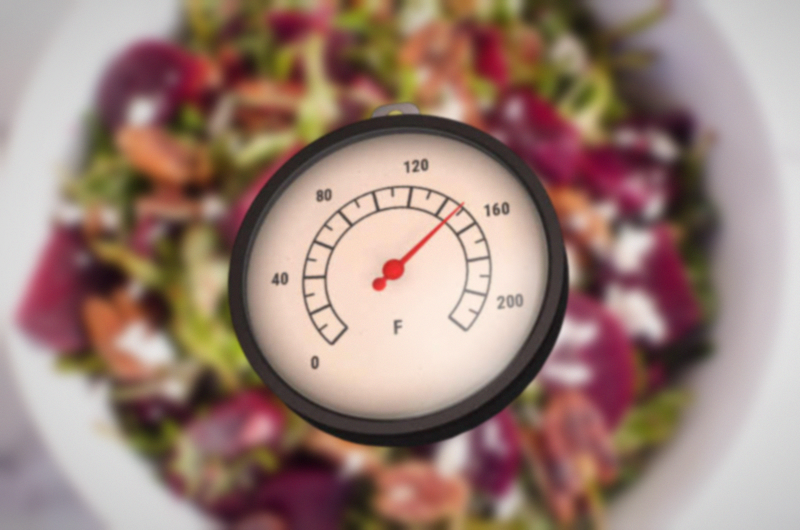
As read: 150,°F
